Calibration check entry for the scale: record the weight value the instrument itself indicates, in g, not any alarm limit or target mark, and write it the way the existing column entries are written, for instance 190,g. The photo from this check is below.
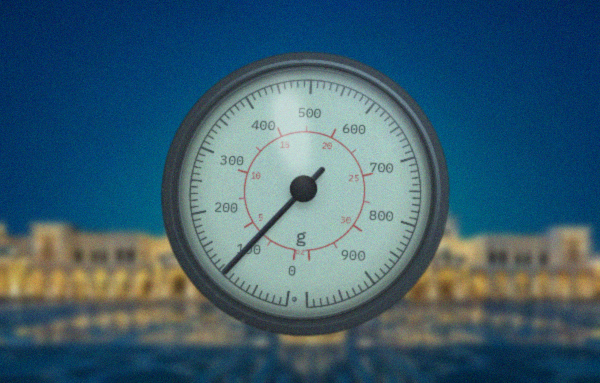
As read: 100,g
